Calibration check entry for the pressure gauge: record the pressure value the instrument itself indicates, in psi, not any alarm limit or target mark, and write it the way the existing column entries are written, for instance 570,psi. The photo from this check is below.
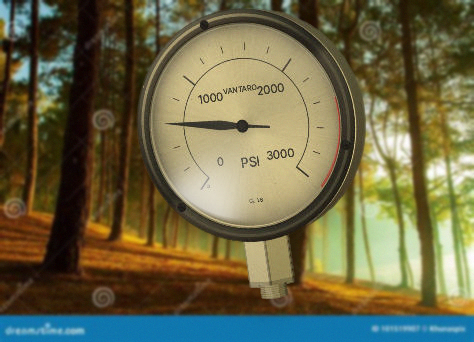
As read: 600,psi
